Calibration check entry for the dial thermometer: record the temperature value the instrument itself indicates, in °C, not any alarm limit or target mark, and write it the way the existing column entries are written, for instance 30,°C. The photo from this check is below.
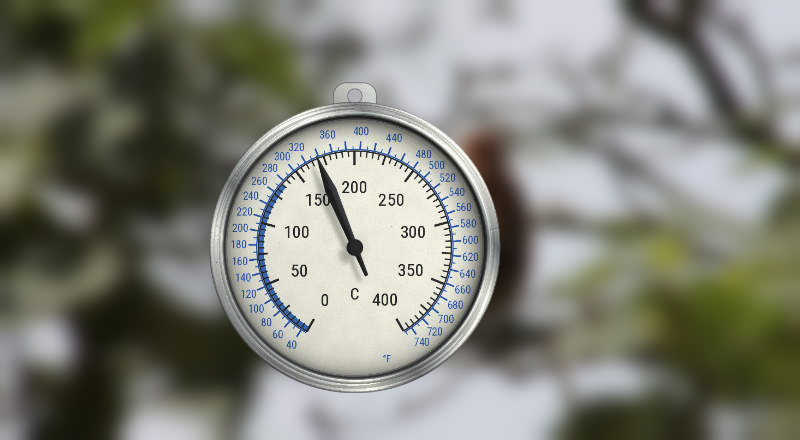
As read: 170,°C
